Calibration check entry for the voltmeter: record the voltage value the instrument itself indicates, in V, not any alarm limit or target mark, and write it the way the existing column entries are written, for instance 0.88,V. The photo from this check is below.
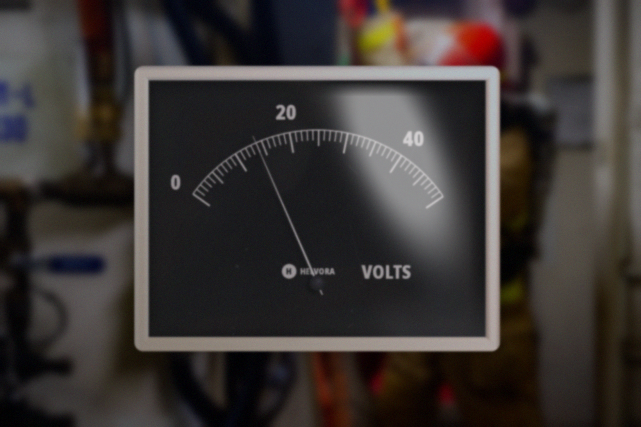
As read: 14,V
